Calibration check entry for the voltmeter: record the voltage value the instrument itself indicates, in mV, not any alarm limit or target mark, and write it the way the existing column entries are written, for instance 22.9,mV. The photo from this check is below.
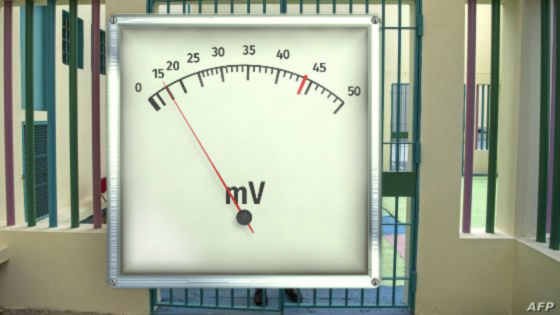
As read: 15,mV
